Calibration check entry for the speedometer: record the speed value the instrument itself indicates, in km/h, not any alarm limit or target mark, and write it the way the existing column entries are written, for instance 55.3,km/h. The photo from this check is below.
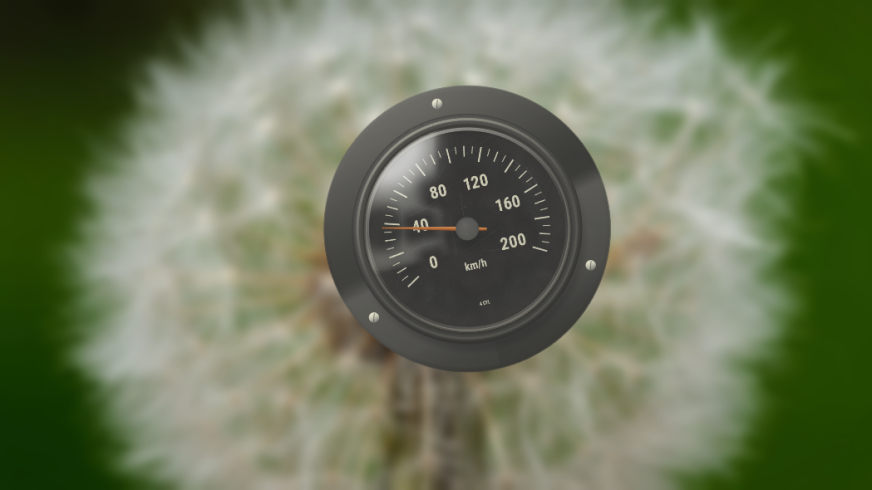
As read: 37.5,km/h
